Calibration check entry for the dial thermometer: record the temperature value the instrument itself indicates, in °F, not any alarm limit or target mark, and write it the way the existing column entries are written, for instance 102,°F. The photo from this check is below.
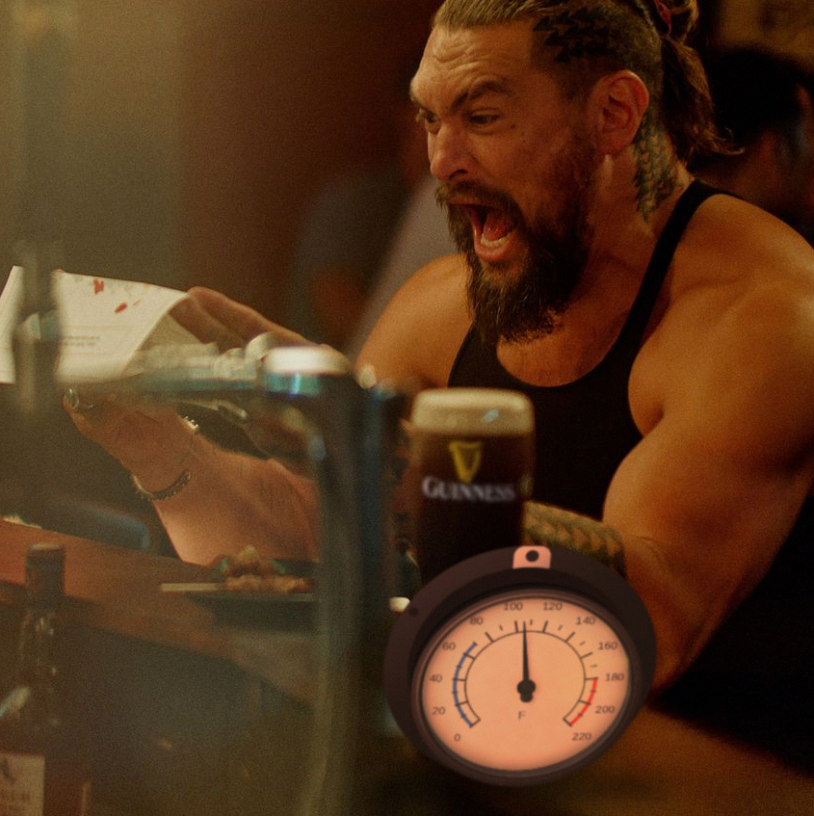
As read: 105,°F
